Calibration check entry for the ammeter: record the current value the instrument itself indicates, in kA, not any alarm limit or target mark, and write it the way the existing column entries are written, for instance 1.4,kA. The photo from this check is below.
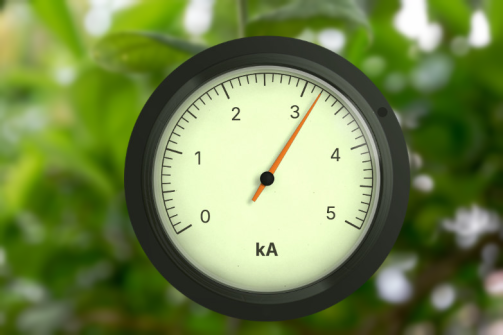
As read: 3.2,kA
